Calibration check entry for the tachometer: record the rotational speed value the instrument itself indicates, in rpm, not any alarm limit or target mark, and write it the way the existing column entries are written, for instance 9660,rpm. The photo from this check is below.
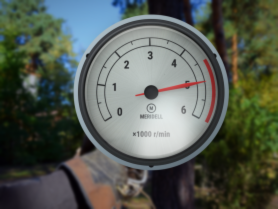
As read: 5000,rpm
